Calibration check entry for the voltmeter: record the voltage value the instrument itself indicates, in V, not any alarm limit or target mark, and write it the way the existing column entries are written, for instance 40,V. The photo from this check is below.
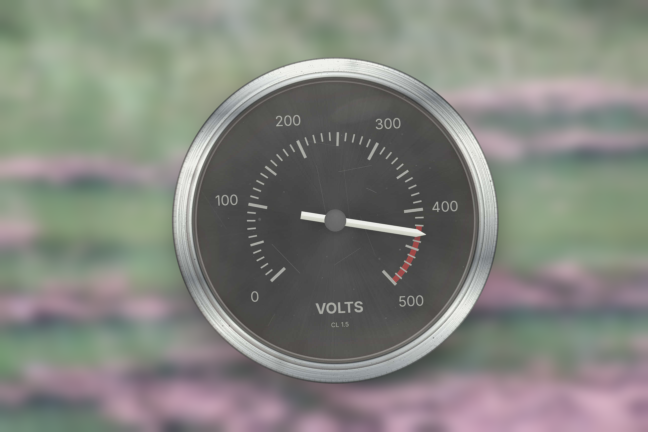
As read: 430,V
